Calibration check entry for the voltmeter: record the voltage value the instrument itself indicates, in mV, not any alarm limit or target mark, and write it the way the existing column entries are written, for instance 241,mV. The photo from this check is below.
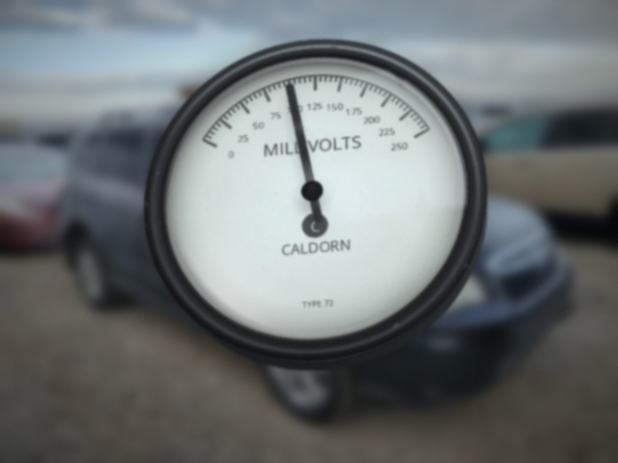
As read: 100,mV
